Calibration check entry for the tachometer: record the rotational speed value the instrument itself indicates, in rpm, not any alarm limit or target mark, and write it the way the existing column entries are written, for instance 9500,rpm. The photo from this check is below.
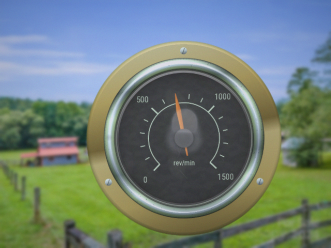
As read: 700,rpm
